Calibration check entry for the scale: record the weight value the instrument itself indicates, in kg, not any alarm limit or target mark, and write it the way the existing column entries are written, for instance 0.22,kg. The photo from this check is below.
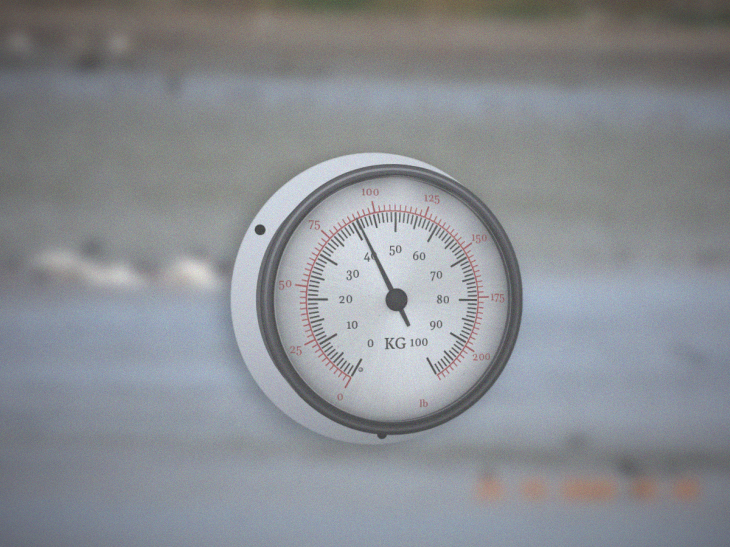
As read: 41,kg
